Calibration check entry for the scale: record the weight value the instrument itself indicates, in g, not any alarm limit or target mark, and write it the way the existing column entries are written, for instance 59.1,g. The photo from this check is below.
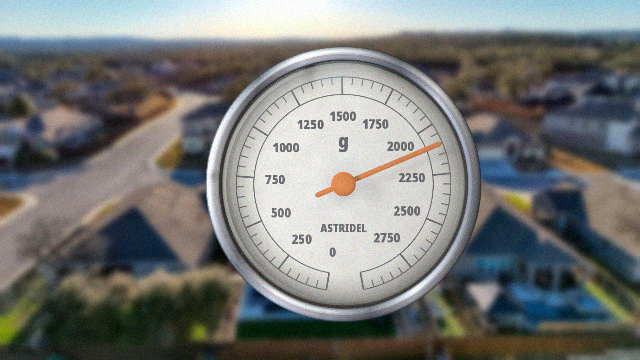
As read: 2100,g
